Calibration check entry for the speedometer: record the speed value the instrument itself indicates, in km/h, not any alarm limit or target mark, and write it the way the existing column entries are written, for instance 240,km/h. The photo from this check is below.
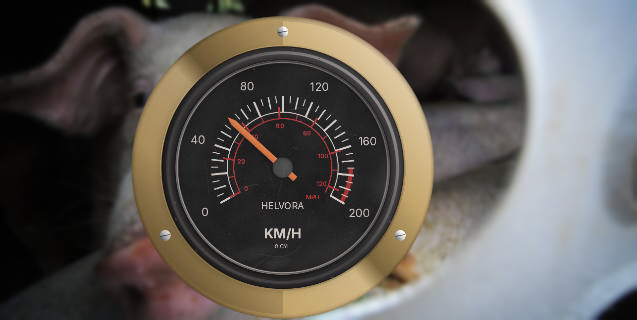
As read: 60,km/h
